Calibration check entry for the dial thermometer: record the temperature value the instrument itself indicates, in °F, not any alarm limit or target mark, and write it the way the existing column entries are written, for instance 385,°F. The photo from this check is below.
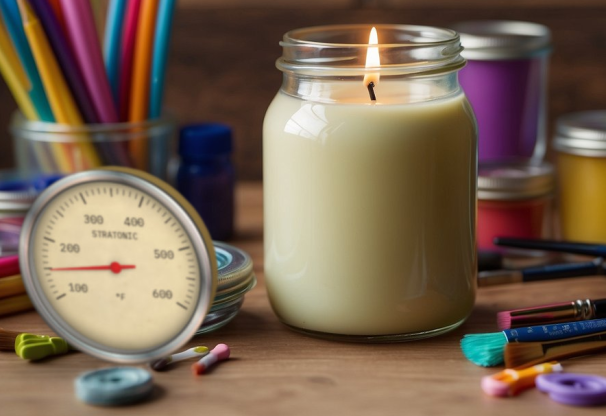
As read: 150,°F
